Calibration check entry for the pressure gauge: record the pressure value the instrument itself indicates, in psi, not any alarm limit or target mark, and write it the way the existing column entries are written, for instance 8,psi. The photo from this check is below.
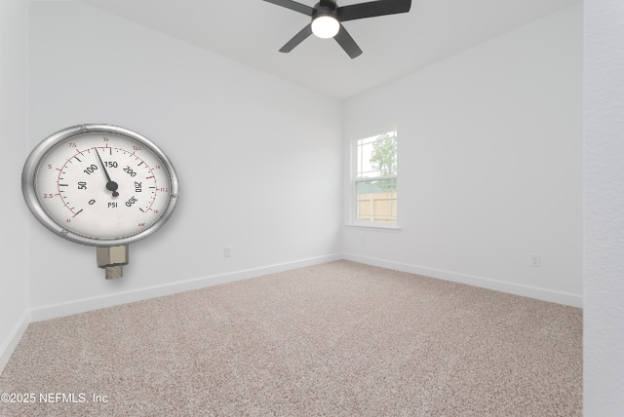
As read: 130,psi
